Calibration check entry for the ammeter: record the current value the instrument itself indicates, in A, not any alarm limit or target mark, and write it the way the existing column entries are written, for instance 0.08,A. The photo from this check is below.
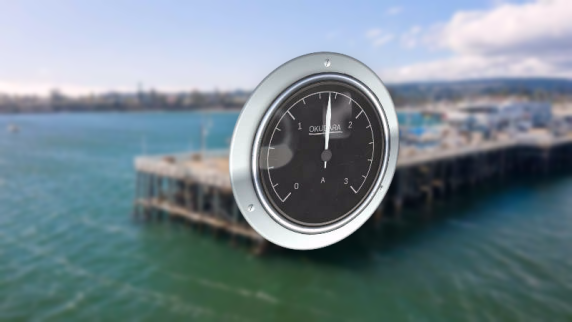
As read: 1.5,A
